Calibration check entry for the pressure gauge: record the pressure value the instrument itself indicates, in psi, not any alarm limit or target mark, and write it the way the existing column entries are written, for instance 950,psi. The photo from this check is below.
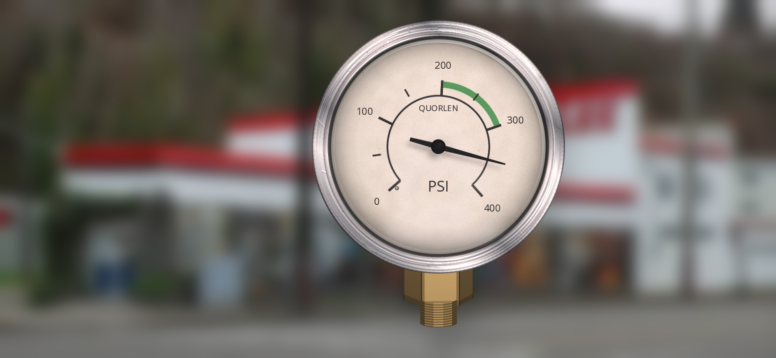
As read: 350,psi
